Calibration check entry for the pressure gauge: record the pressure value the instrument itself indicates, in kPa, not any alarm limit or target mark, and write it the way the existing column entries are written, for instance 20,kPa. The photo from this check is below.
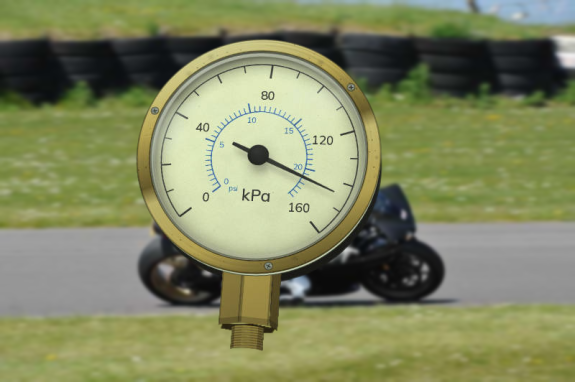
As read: 145,kPa
